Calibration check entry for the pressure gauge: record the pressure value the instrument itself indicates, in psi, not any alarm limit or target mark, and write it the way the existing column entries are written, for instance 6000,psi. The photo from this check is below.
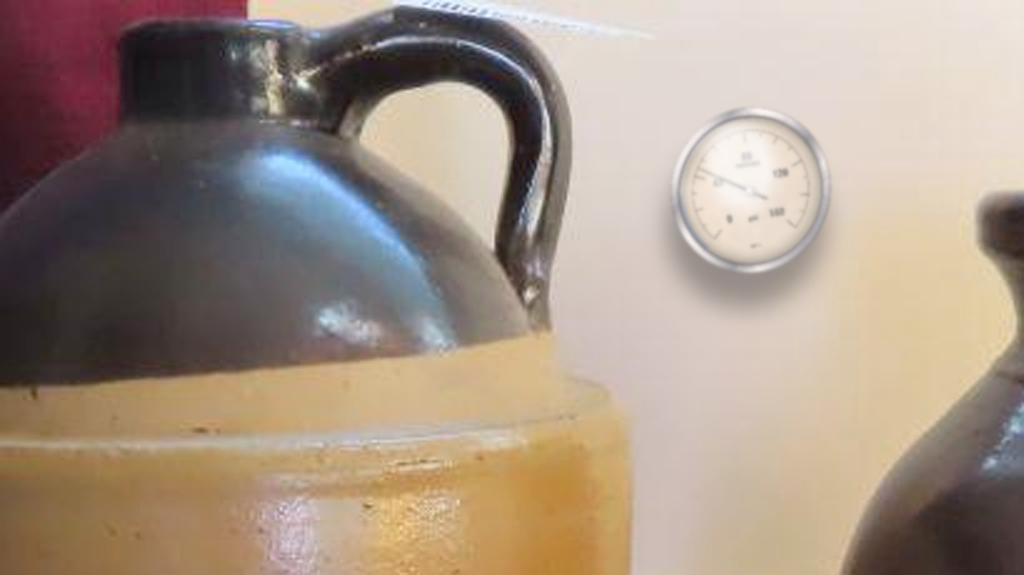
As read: 45,psi
